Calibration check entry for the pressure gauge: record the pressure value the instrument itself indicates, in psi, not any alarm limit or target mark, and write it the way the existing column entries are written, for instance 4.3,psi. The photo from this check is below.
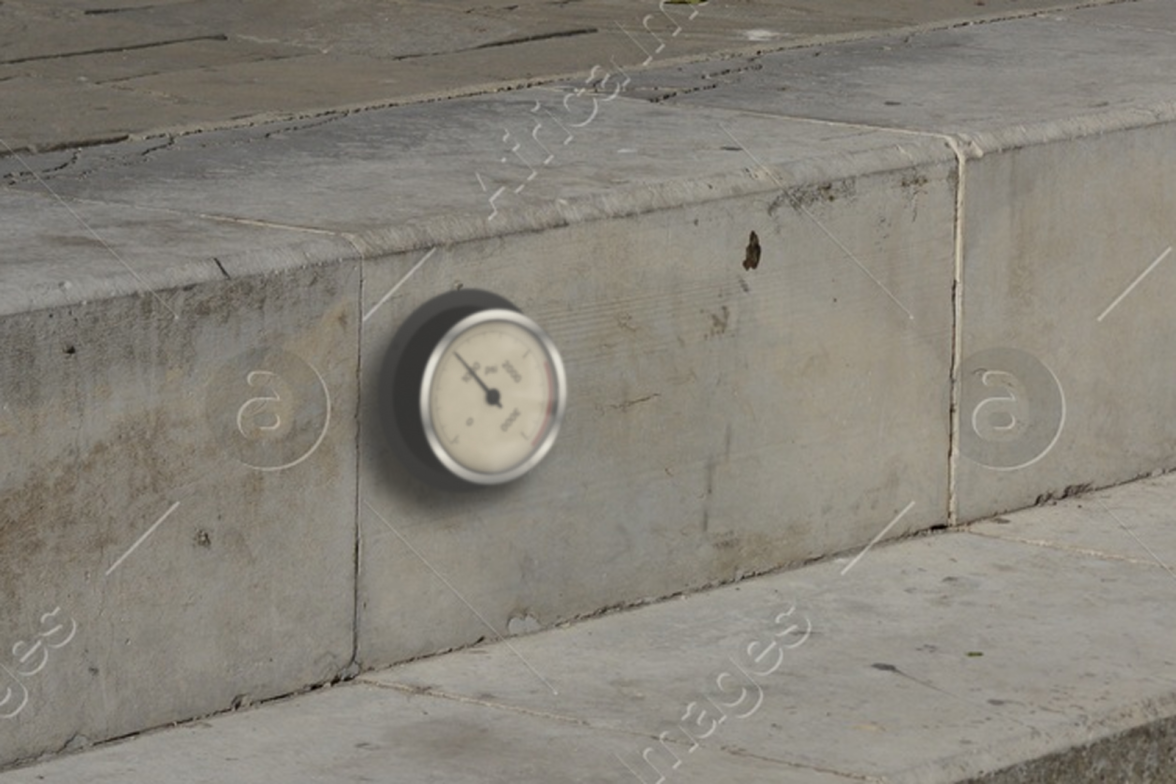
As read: 1000,psi
